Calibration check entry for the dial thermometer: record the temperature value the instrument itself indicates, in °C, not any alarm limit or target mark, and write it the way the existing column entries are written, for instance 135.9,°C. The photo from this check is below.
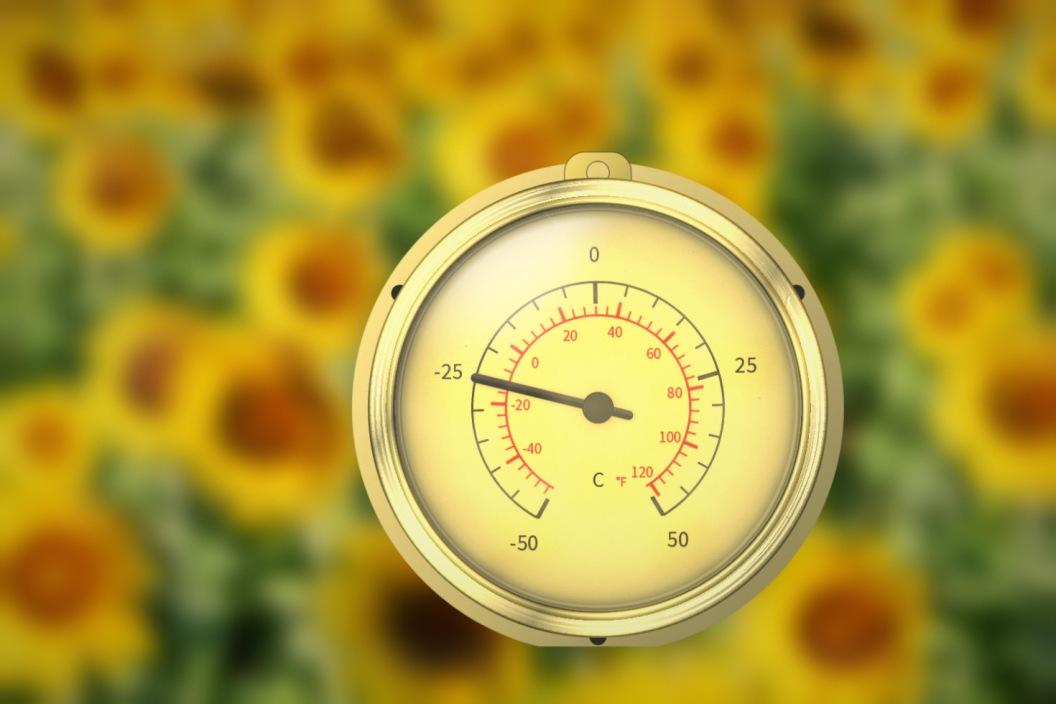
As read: -25,°C
